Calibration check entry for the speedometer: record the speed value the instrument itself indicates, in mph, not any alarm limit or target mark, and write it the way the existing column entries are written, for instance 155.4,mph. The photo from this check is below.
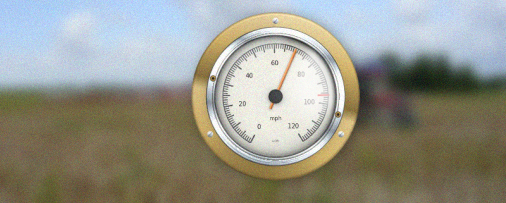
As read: 70,mph
